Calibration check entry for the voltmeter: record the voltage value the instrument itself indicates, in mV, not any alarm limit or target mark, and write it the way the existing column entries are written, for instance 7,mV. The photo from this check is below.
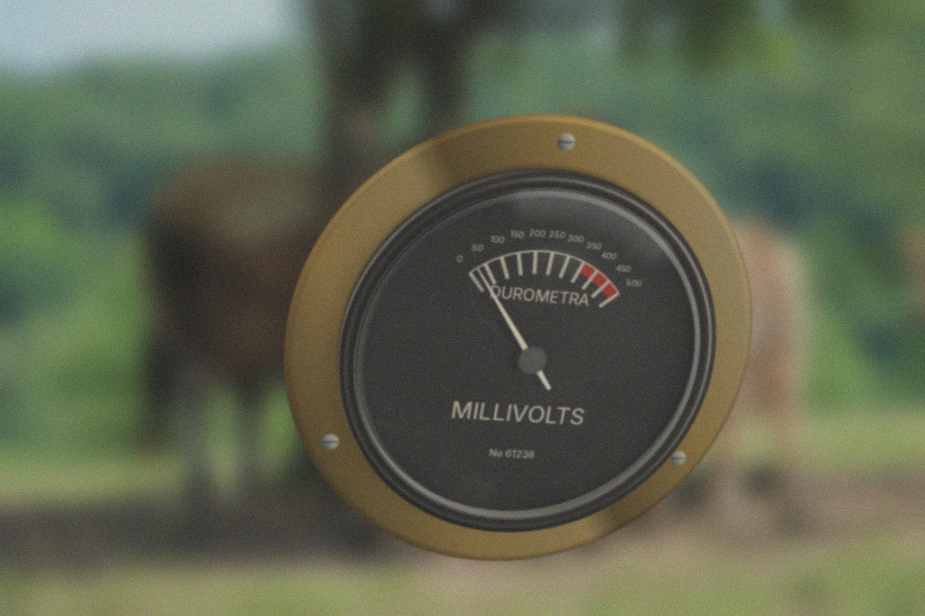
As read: 25,mV
